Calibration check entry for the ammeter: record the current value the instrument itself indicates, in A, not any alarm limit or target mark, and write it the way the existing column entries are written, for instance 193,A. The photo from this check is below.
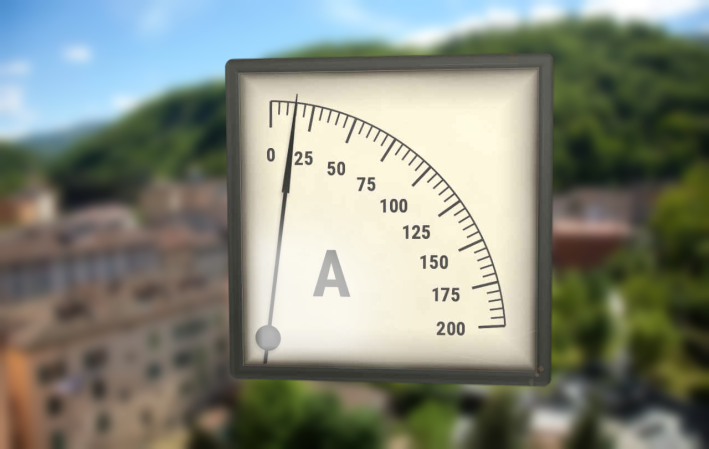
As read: 15,A
